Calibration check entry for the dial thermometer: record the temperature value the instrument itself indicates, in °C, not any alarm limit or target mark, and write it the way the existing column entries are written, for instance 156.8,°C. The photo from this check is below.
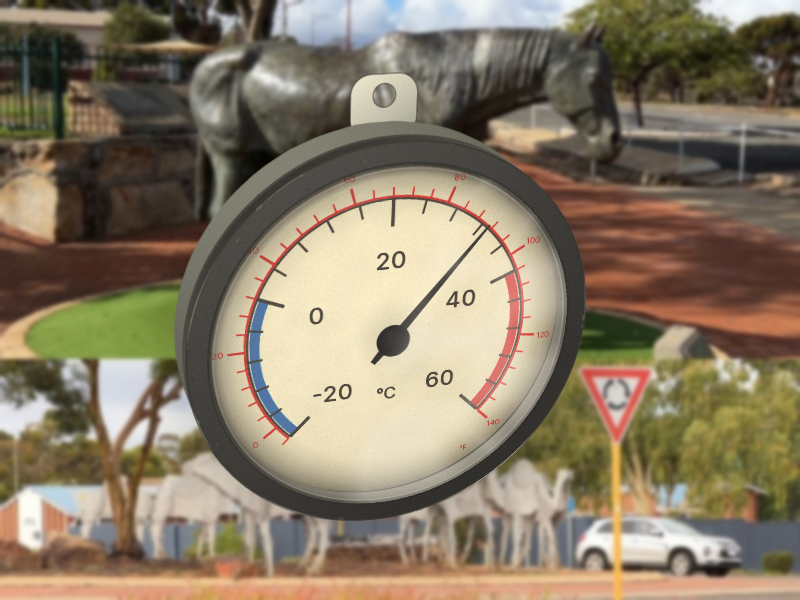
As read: 32,°C
